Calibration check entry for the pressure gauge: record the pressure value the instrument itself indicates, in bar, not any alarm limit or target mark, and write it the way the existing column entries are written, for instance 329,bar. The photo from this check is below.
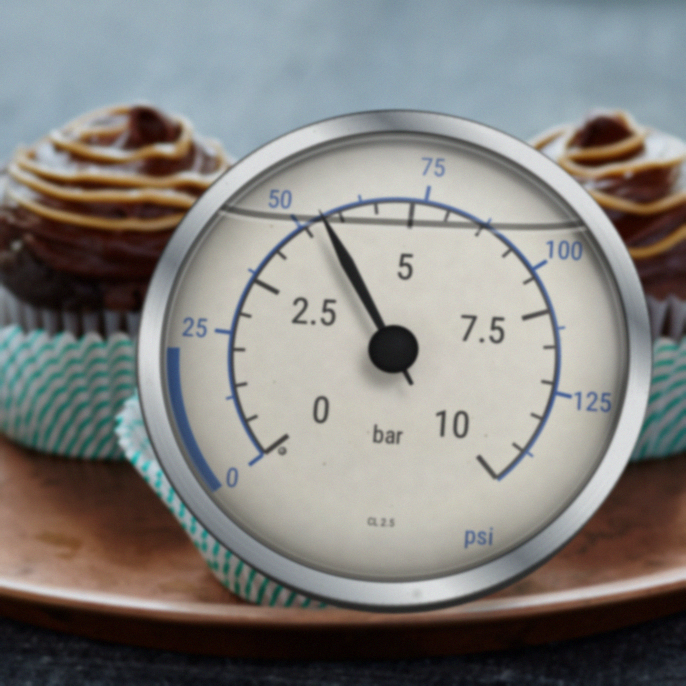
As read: 3.75,bar
